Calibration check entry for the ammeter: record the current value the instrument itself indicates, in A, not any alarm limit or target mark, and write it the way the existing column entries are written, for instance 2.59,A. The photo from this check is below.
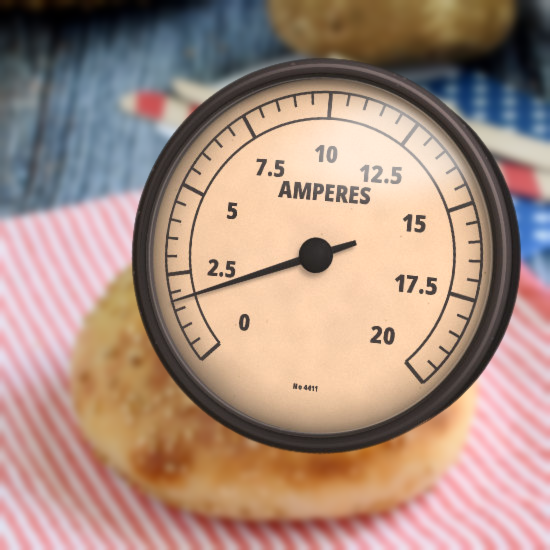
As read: 1.75,A
